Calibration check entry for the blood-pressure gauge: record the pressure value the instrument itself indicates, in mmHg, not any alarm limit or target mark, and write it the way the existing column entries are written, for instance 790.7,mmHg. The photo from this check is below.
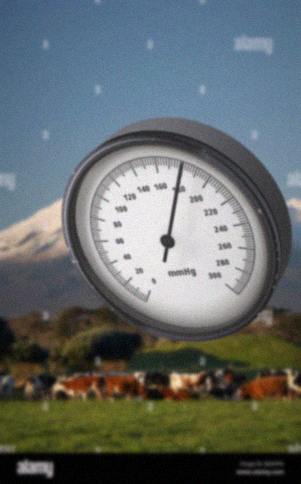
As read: 180,mmHg
